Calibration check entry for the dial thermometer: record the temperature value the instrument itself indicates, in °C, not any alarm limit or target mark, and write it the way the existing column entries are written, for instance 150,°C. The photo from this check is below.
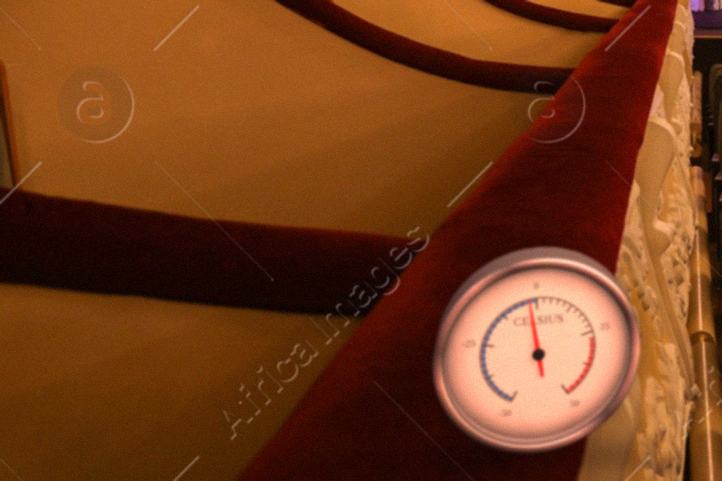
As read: -2.5,°C
